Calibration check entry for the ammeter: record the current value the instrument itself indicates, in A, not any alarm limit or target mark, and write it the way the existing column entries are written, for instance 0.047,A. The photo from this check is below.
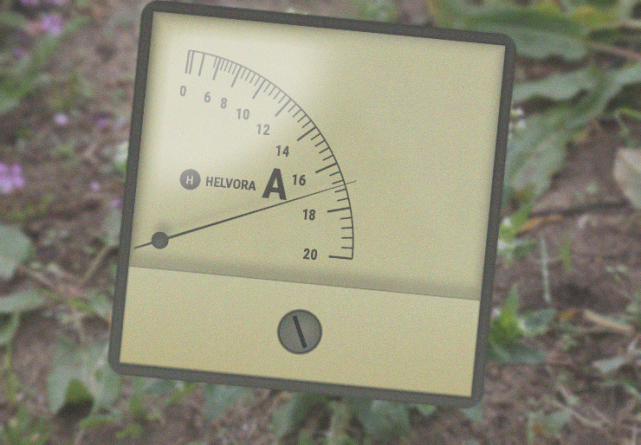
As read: 17,A
